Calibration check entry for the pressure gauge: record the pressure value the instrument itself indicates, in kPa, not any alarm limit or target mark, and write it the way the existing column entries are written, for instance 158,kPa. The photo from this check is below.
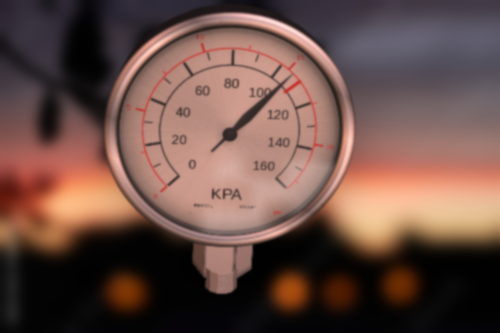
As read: 105,kPa
